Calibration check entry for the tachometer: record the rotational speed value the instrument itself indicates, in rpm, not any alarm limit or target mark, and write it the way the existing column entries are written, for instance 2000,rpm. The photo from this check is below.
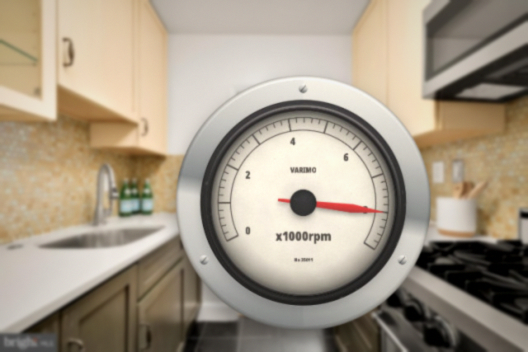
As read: 8000,rpm
